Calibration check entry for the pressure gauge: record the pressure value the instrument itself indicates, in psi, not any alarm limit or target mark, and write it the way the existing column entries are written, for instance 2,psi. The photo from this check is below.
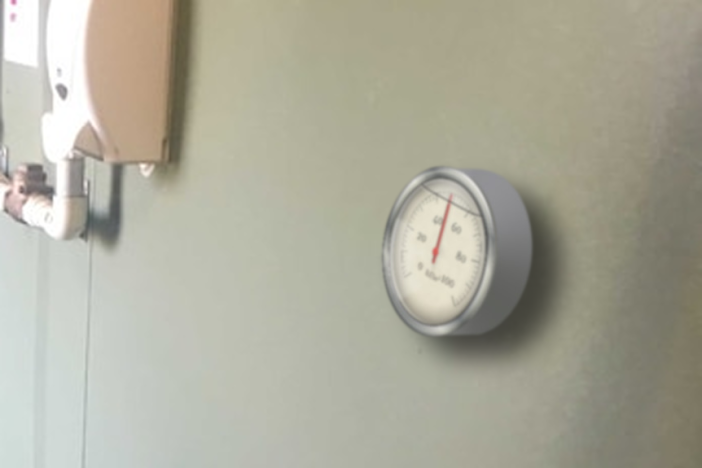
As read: 50,psi
